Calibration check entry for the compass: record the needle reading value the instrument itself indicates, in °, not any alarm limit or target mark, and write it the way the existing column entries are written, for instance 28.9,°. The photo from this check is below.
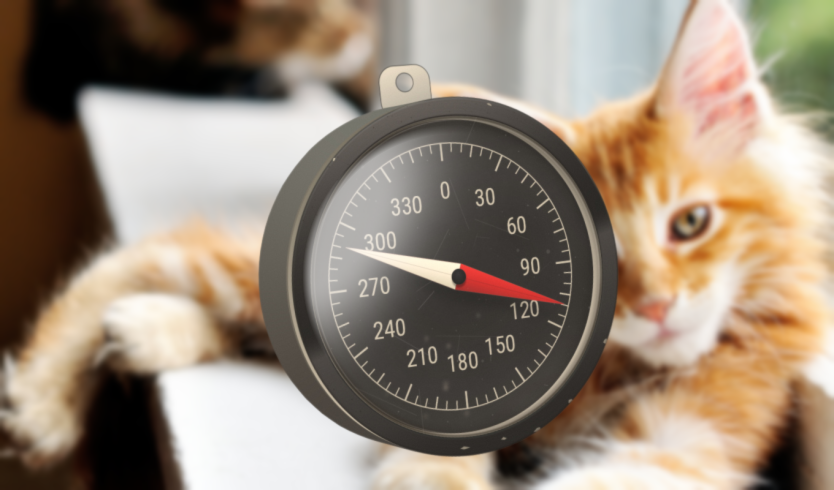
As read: 110,°
